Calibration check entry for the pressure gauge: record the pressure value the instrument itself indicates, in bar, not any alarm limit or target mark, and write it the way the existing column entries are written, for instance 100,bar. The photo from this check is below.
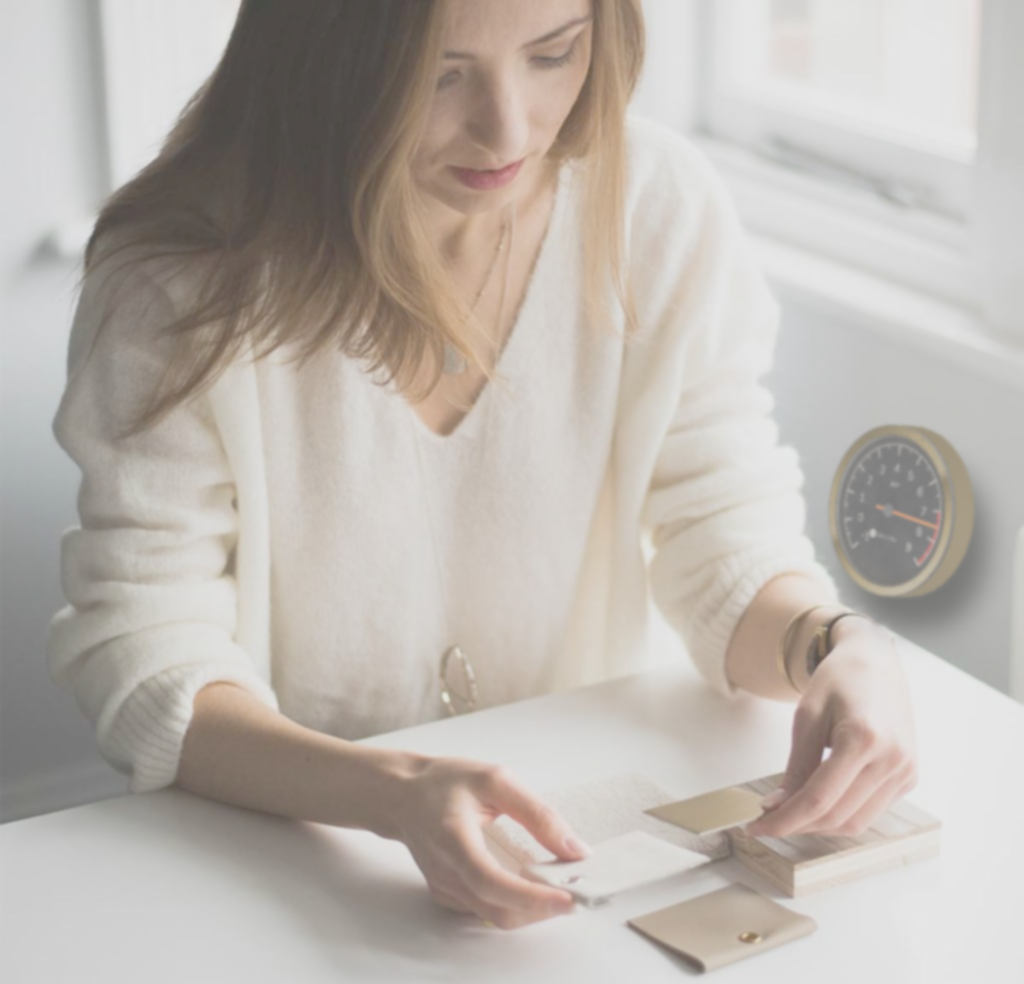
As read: 7.5,bar
